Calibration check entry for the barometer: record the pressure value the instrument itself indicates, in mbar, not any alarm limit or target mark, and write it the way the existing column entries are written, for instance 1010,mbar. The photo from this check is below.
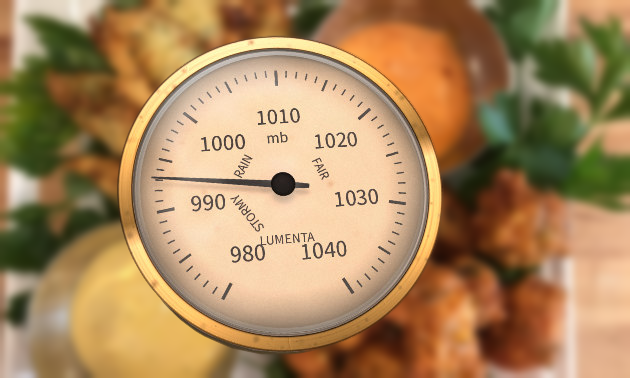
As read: 993,mbar
